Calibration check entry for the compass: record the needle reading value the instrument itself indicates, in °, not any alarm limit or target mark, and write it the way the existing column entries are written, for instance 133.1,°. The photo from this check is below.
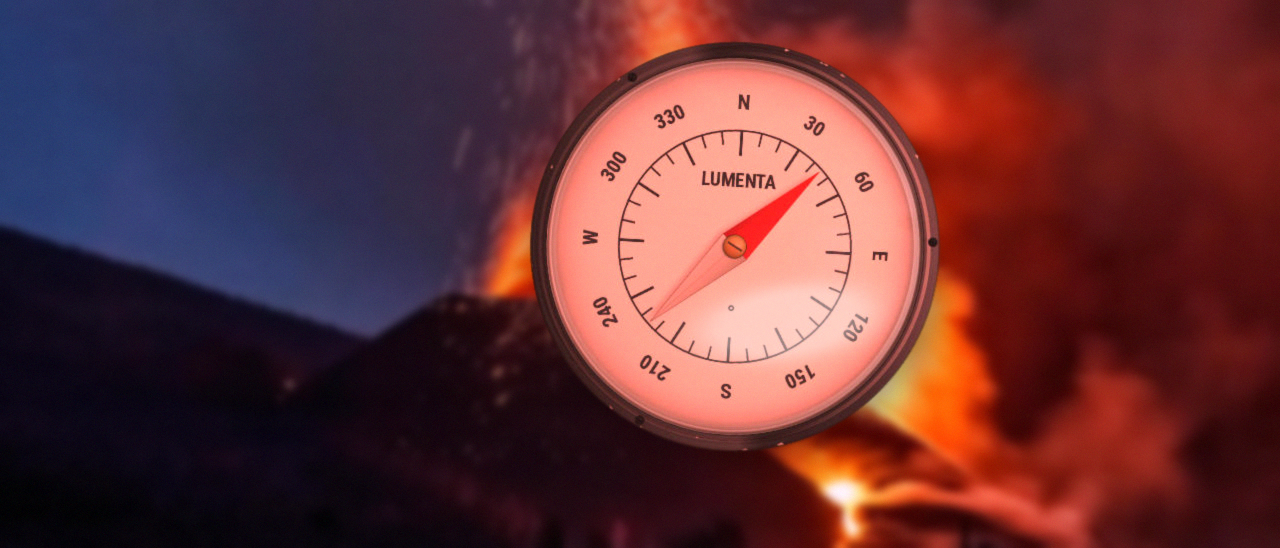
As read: 45,°
